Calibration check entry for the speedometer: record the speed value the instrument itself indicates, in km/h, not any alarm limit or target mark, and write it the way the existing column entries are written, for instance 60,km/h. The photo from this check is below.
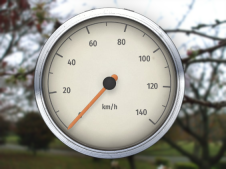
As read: 0,km/h
